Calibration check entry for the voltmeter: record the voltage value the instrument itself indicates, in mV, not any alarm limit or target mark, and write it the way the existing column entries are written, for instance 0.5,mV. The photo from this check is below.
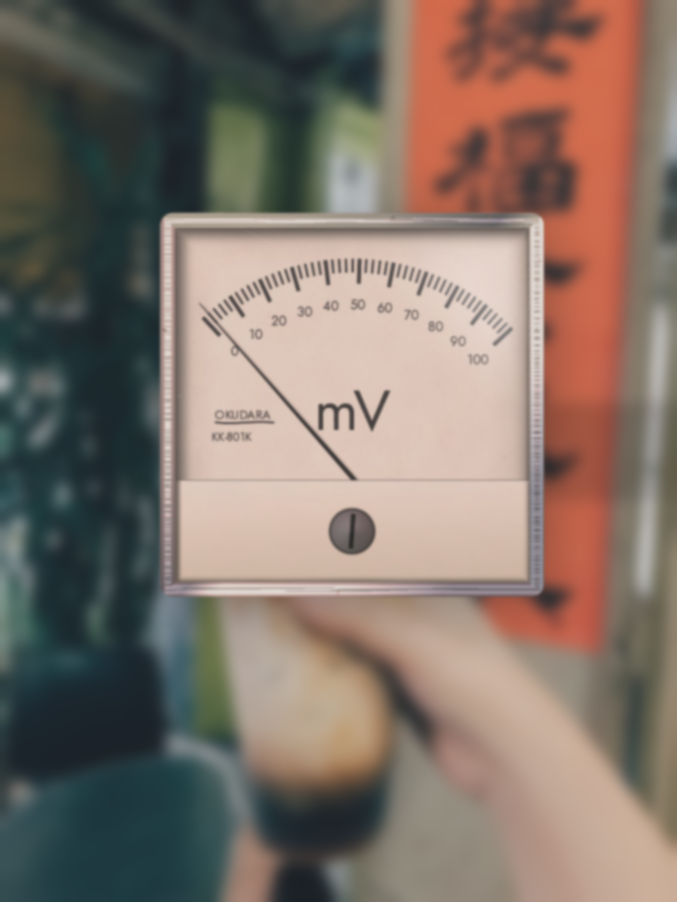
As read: 2,mV
